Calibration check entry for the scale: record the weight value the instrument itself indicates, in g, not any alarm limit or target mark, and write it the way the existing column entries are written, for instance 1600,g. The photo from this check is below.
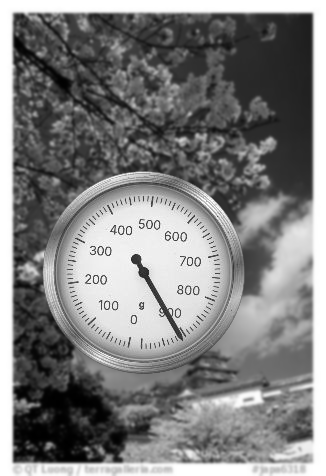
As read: 910,g
